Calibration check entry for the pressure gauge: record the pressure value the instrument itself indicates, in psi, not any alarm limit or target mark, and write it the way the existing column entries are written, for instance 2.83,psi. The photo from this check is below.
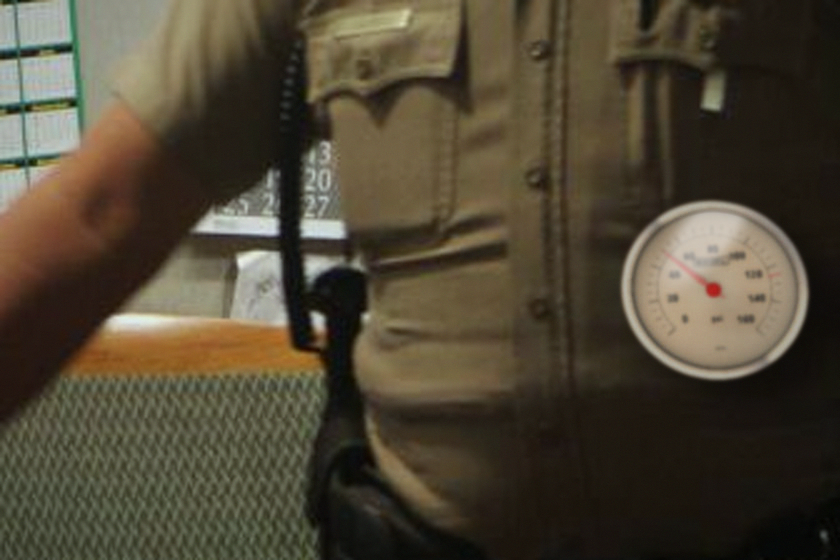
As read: 50,psi
